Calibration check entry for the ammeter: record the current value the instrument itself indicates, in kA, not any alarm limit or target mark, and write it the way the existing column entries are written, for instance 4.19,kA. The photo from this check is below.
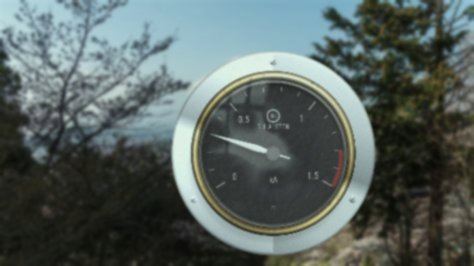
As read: 0.3,kA
